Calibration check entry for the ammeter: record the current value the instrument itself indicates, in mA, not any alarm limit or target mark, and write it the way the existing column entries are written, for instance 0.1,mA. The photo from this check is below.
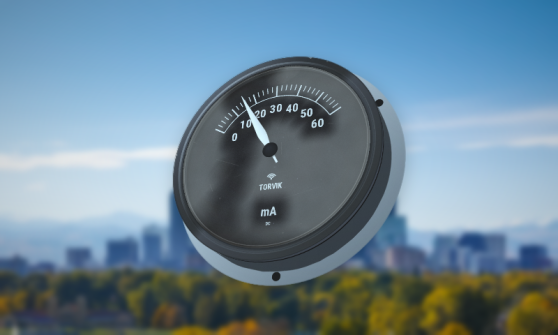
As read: 16,mA
